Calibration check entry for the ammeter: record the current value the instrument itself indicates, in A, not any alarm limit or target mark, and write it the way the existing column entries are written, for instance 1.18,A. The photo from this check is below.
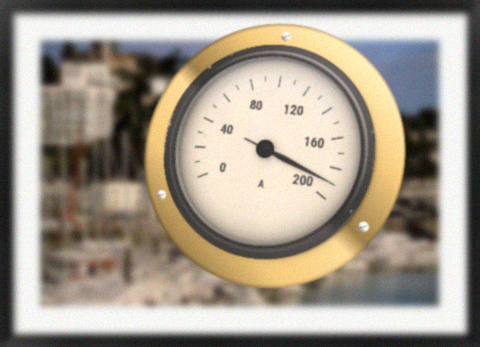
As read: 190,A
